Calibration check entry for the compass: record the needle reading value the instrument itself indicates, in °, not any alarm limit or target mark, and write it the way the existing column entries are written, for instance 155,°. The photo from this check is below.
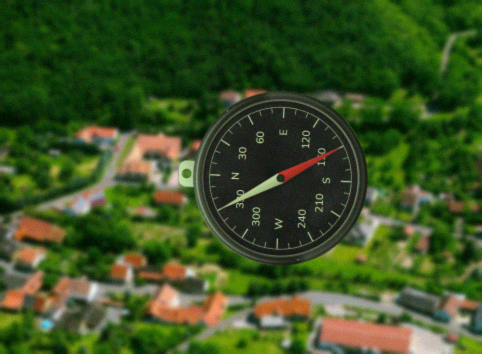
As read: 150,°
